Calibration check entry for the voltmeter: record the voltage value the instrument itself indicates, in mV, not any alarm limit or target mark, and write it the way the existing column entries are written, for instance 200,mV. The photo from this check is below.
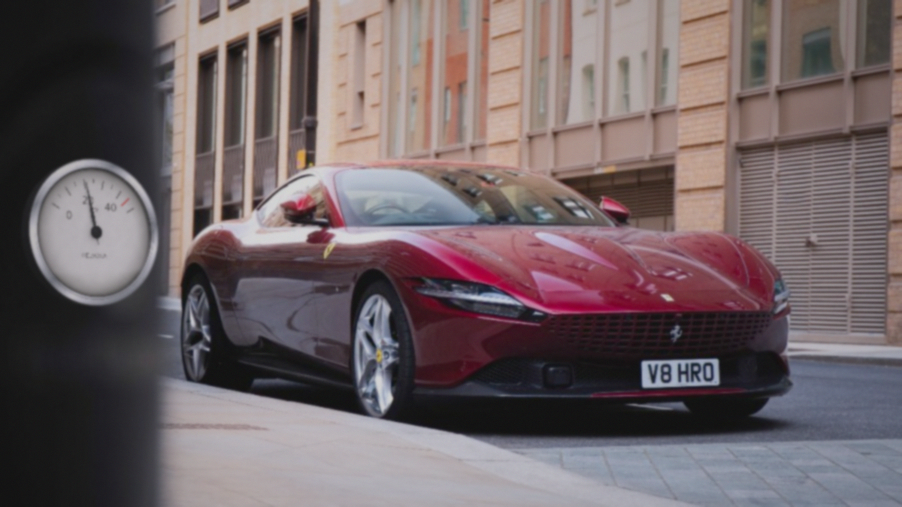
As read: 20,mV
